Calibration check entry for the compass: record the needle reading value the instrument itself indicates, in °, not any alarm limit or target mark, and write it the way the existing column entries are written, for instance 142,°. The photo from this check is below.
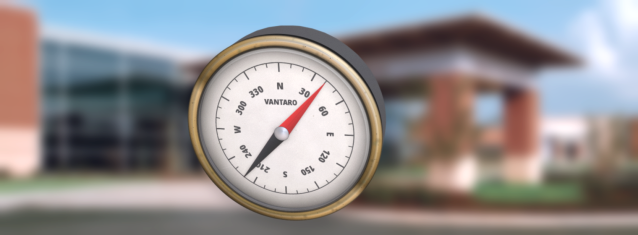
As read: 40,°
